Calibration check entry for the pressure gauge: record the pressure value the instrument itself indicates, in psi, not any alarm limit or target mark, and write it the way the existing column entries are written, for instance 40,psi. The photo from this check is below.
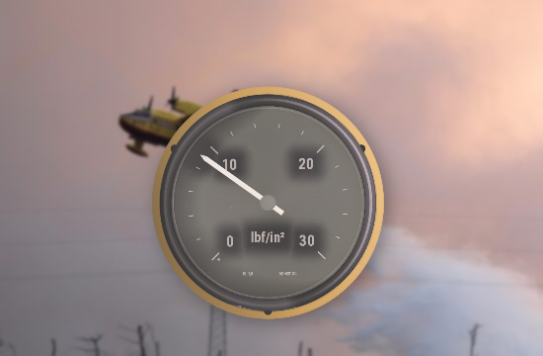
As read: 9,psi
